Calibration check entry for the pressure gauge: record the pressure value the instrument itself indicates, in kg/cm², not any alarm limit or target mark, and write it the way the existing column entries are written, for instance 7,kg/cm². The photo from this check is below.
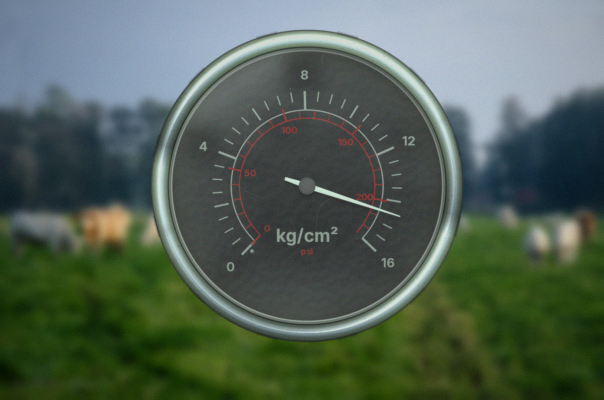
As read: 14.5,kg/cm²
